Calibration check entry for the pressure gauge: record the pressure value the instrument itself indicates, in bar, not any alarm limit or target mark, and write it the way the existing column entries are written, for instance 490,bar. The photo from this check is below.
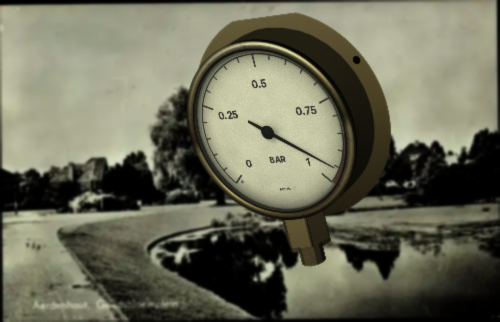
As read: 0.95,bar
